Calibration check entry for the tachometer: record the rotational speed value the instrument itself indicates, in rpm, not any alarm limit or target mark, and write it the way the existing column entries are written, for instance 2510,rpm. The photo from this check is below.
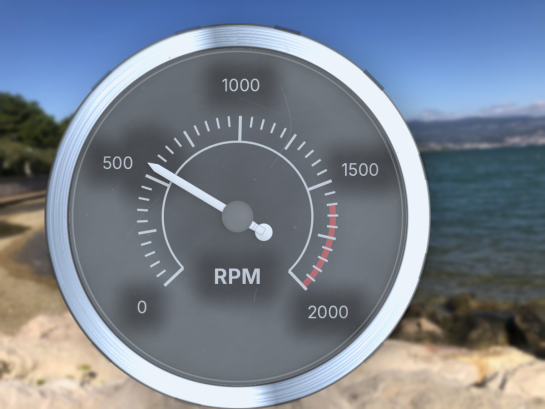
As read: 550,rpm
